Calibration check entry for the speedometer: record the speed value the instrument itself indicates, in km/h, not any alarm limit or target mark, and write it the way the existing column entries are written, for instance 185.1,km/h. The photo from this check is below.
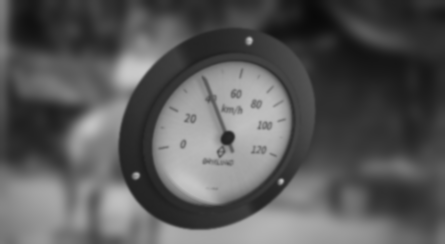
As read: 40,km/h
